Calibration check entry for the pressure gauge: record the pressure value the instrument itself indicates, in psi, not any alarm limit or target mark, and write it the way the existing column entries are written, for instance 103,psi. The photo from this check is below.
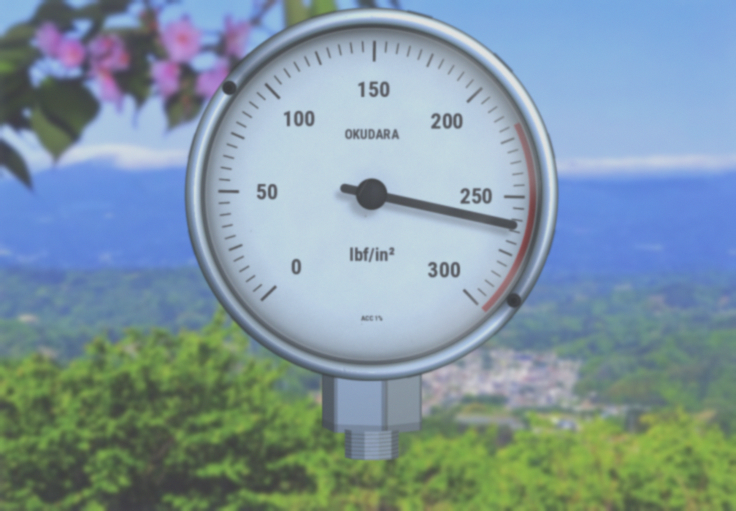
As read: 262.5,psi
